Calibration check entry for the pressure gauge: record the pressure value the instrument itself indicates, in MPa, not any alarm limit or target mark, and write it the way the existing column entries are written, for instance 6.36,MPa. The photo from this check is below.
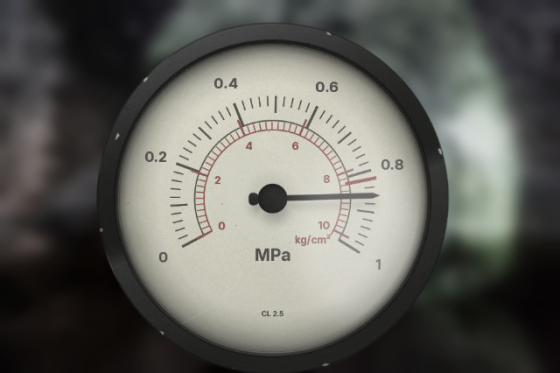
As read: 0.86,MPa
